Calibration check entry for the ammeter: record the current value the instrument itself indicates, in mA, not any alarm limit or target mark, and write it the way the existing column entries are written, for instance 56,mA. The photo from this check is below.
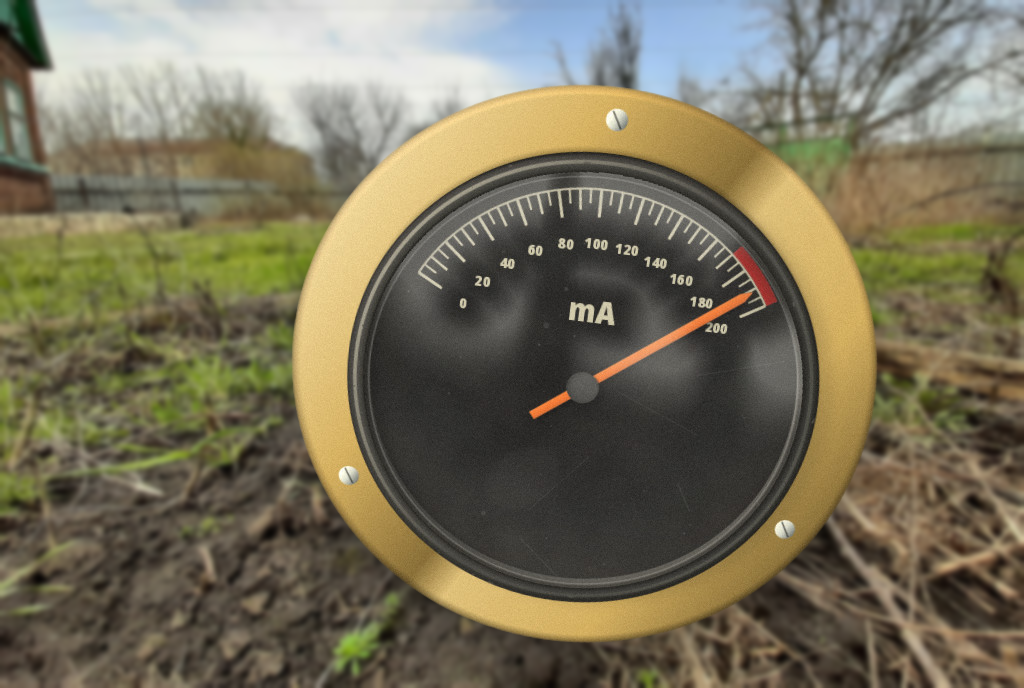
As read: 190,mA
